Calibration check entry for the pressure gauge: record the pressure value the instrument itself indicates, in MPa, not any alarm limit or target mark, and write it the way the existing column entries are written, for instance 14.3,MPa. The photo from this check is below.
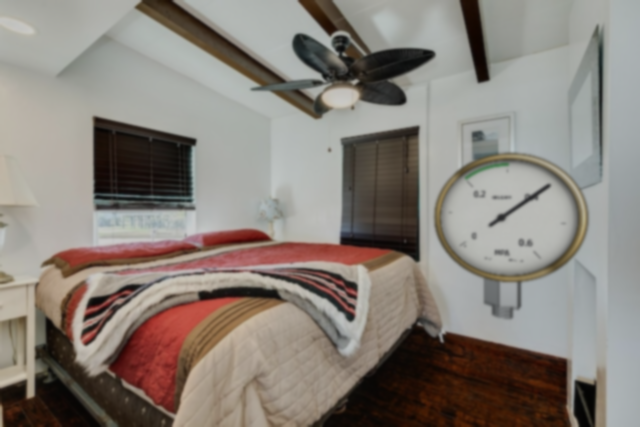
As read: 0.4,MPa
